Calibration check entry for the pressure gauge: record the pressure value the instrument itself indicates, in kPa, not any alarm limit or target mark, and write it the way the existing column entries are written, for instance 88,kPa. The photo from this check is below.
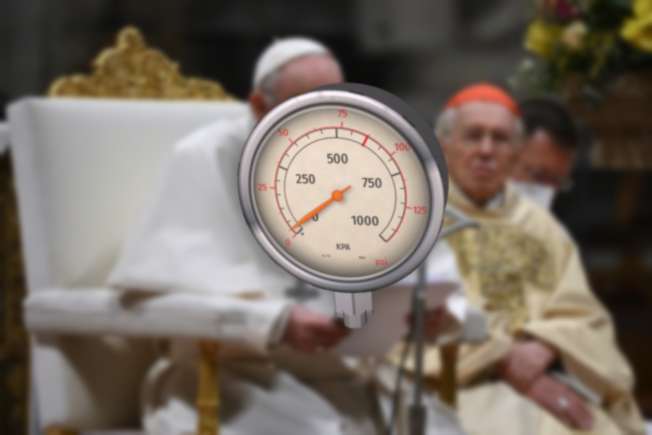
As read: 25,kPa
